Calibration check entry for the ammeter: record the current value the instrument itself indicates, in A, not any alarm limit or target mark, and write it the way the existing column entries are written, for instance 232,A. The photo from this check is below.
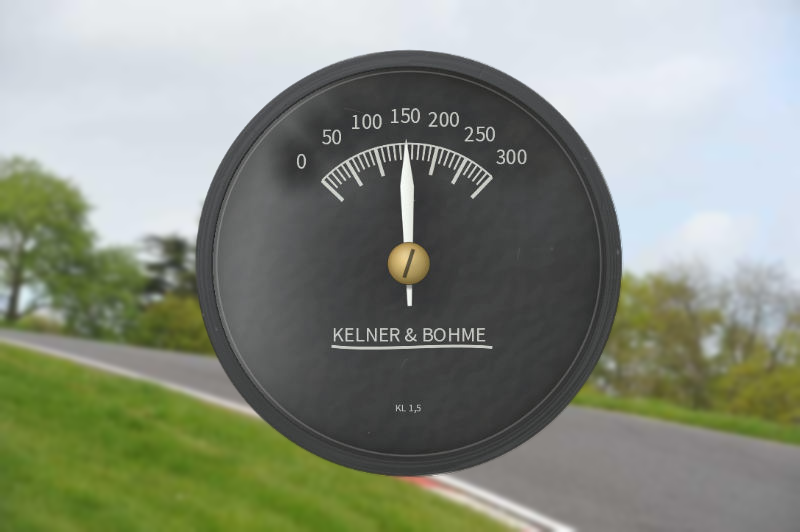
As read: 150,A
